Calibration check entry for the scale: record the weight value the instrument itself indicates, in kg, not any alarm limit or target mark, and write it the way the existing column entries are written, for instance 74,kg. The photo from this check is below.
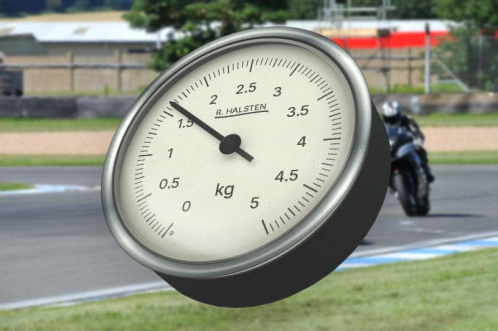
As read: 1.6,kg
